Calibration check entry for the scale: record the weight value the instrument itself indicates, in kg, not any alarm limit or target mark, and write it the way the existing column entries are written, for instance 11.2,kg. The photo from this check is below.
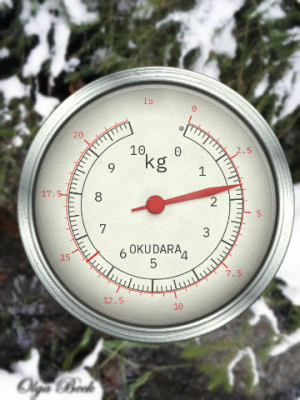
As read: 1.7,kg
